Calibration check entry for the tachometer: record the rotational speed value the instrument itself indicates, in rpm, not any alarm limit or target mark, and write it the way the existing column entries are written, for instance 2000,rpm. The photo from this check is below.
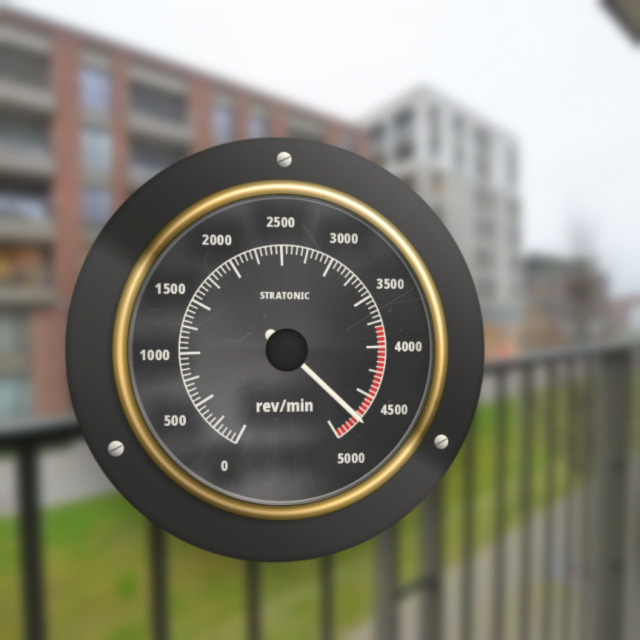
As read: 4750,rpm
